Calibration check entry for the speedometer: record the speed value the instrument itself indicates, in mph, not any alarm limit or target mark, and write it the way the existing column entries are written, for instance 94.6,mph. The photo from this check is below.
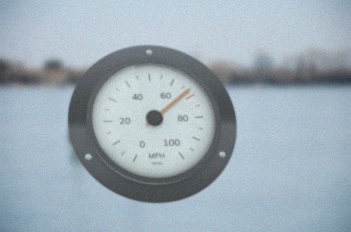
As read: 67.5,mph
